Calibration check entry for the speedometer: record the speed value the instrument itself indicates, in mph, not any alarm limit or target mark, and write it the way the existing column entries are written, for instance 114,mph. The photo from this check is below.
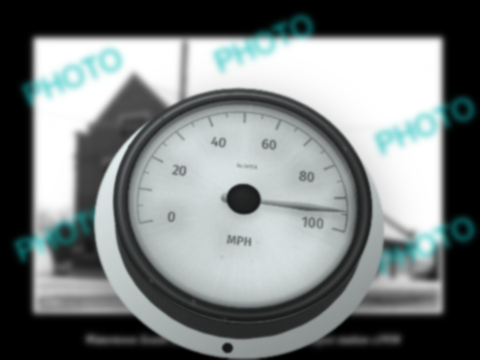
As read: 95,mph
